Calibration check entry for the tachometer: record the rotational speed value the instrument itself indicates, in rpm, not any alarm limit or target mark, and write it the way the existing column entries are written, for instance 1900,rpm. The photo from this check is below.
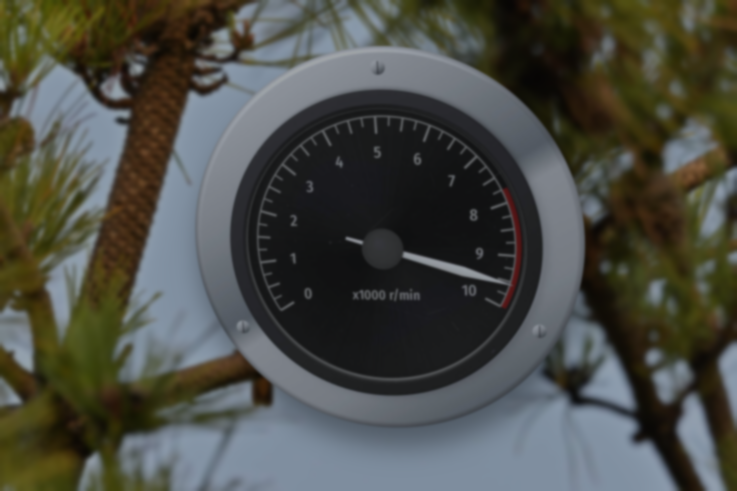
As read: 9500,rpm
